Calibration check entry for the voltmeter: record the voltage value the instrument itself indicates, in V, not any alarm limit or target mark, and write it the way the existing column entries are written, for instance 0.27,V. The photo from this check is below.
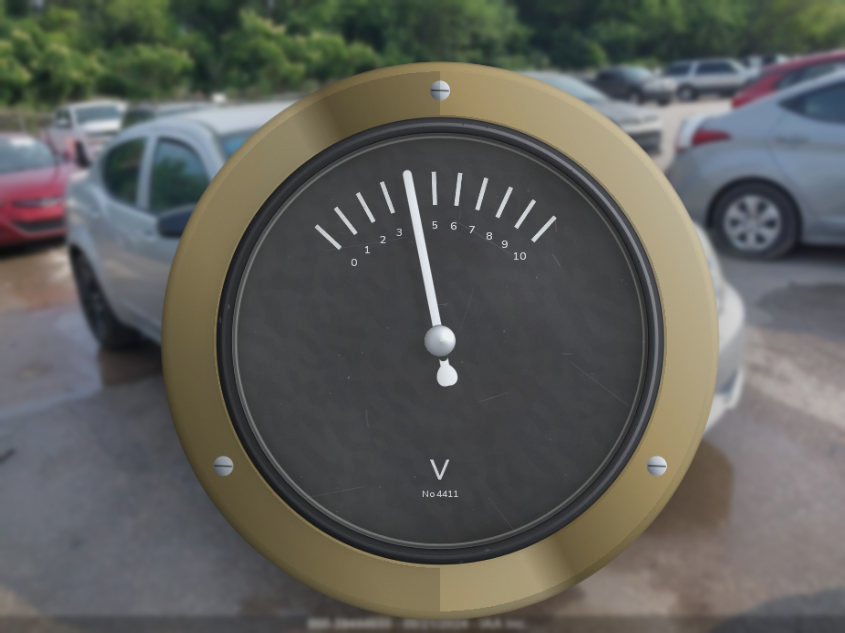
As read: 4,V
